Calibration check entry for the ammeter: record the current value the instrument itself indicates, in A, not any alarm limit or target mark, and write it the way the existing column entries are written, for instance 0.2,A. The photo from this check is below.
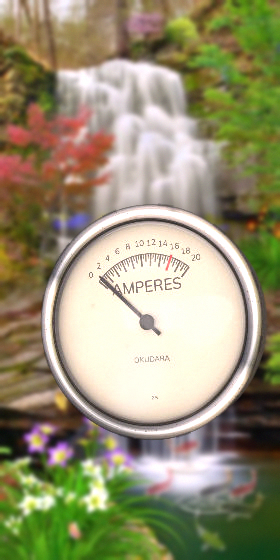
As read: 1,A
